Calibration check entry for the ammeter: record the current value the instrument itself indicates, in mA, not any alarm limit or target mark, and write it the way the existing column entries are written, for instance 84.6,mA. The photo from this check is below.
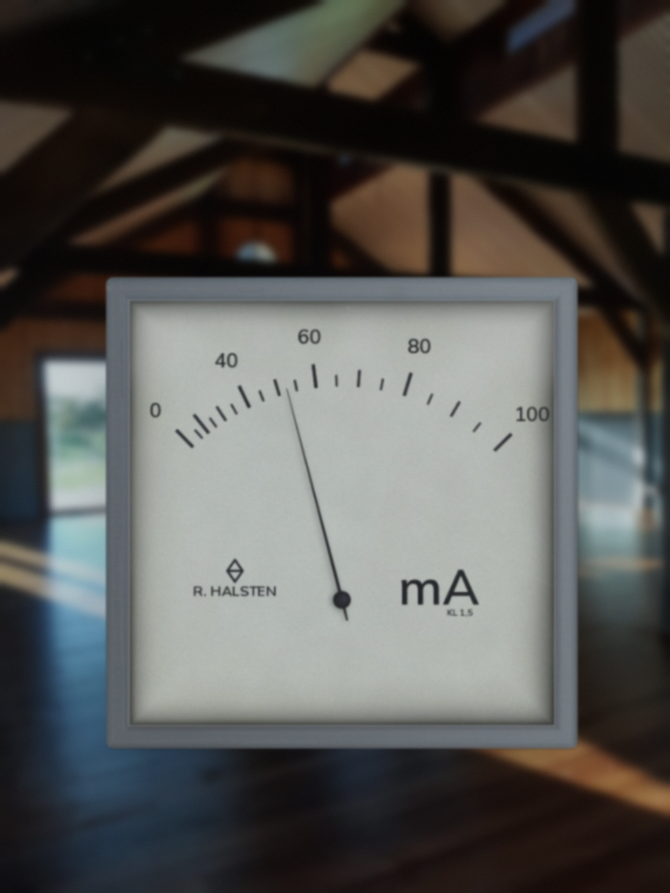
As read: 52.5,mA
